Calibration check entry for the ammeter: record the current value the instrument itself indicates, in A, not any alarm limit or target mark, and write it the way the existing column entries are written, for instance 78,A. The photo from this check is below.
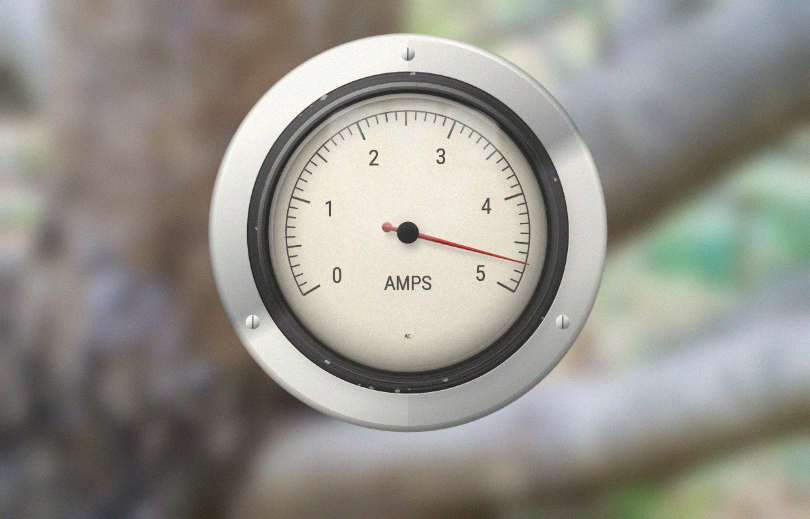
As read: 4.7,A
